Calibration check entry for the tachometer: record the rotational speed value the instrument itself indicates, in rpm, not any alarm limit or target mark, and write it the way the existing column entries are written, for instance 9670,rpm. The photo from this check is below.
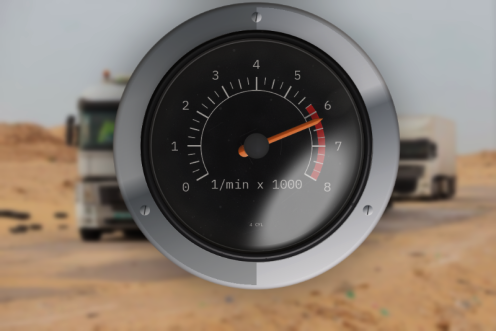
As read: 6250,rpm
